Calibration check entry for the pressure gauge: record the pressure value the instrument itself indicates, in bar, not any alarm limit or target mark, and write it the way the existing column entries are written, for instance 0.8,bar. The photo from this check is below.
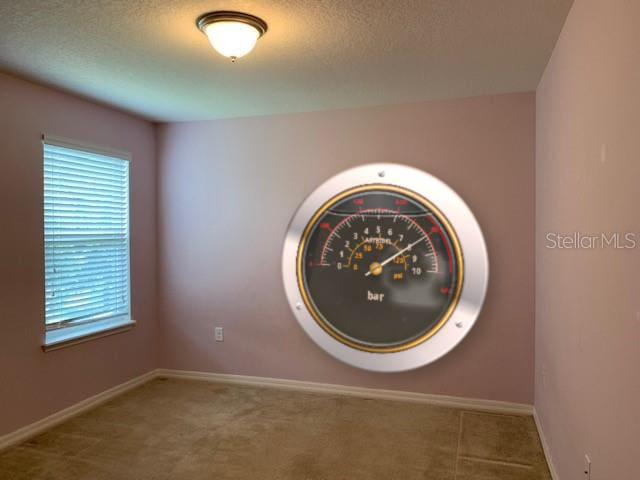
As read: 8,bar
